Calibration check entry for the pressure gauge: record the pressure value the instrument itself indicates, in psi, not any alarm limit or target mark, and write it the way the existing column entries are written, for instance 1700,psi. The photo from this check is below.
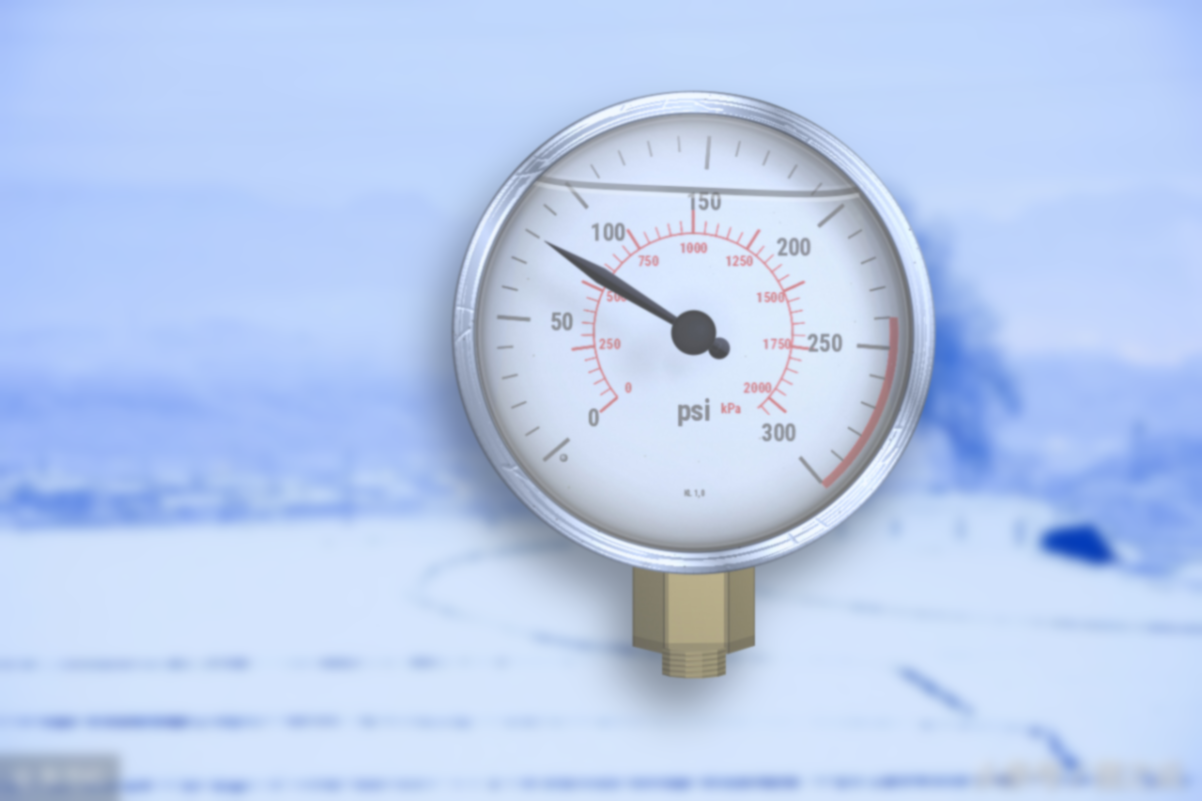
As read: 80,psi
